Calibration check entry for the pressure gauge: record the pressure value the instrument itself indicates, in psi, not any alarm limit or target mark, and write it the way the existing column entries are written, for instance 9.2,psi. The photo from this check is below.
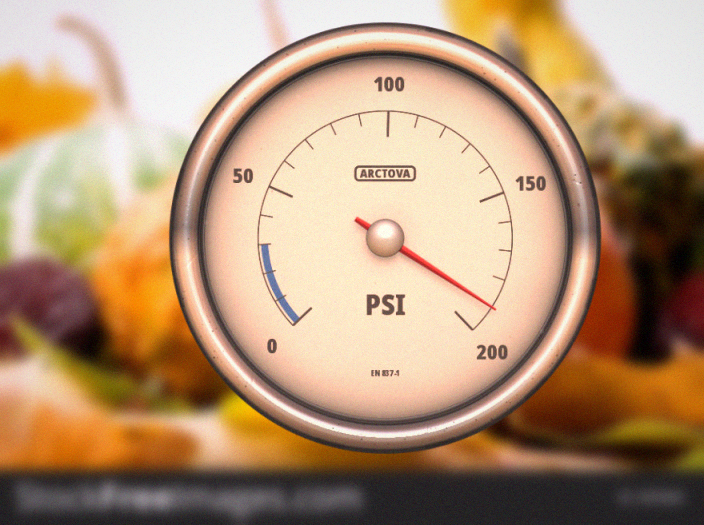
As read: 190,psi
